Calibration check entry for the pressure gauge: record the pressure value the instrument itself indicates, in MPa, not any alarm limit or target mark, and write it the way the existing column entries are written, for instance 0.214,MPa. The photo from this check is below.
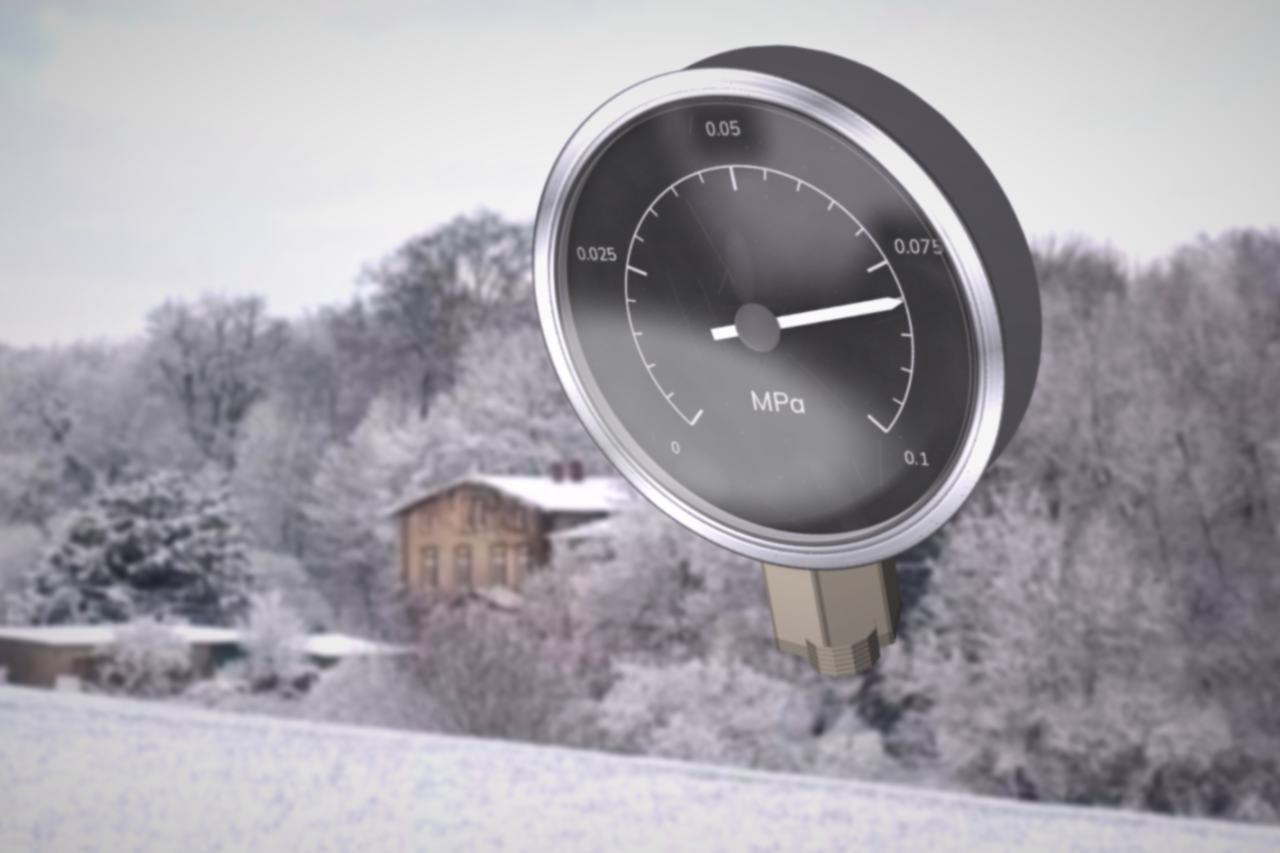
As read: 0.08,MPa
